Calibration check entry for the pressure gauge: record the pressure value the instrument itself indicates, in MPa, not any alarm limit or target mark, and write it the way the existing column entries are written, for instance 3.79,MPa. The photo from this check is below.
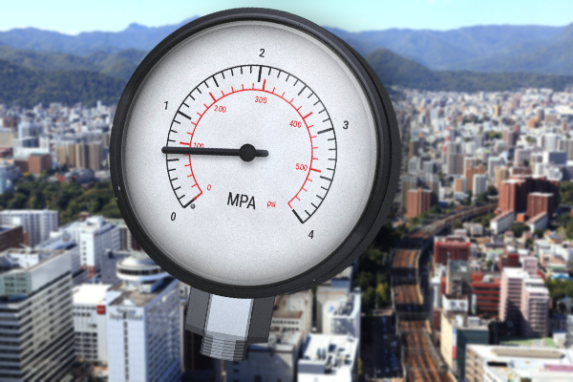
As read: 0.6,MPa
